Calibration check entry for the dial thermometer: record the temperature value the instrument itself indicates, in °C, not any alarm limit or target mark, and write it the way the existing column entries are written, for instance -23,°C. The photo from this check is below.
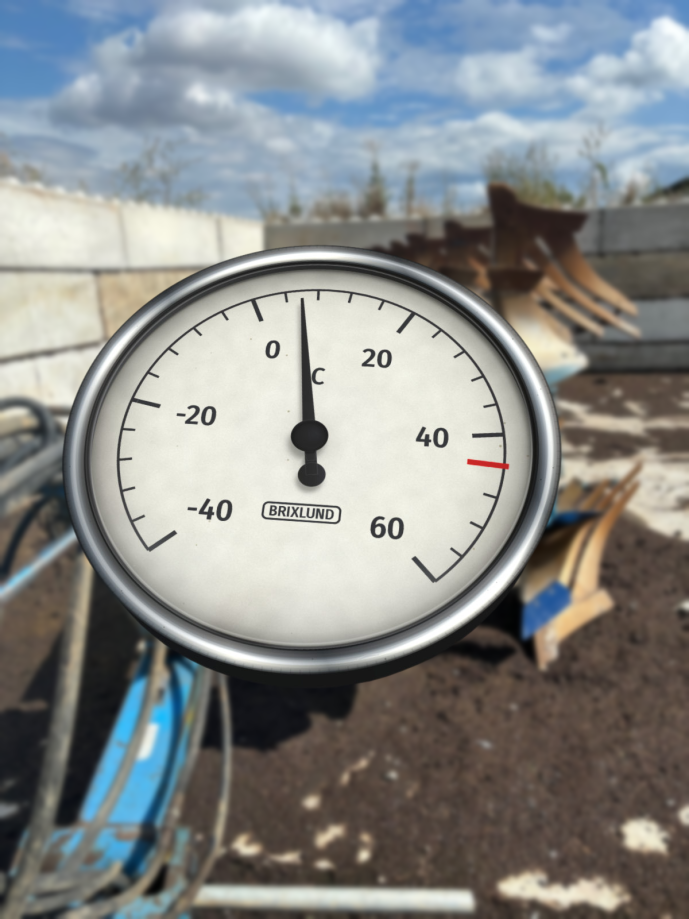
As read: 6,°C
